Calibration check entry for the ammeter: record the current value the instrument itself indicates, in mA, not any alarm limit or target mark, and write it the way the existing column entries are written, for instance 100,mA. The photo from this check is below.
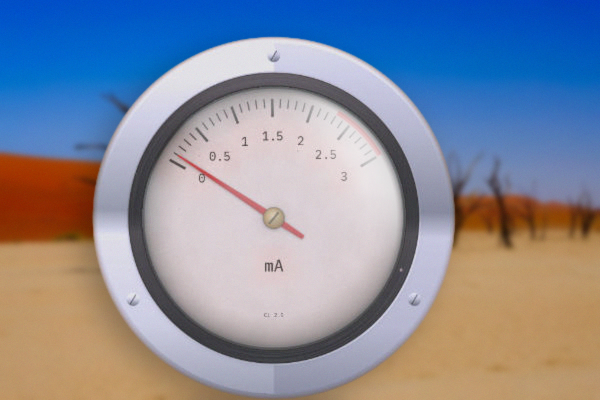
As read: 0.1,mA
